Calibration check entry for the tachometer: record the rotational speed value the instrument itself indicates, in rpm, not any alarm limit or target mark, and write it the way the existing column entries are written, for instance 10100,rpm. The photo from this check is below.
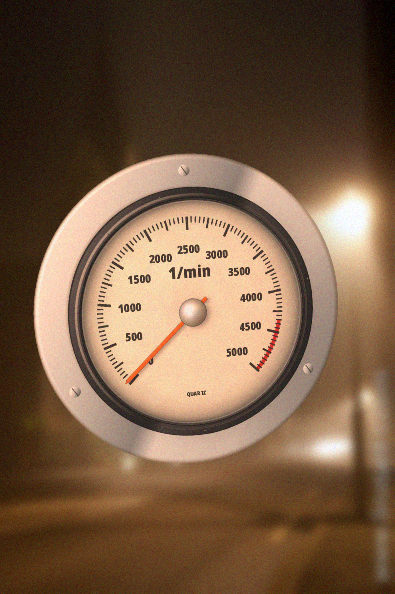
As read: 50,rpm
